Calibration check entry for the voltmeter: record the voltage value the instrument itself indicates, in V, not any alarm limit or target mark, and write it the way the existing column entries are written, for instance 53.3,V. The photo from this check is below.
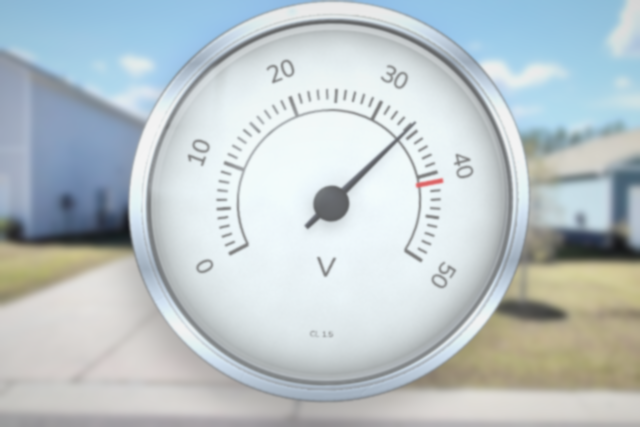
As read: 34,V
